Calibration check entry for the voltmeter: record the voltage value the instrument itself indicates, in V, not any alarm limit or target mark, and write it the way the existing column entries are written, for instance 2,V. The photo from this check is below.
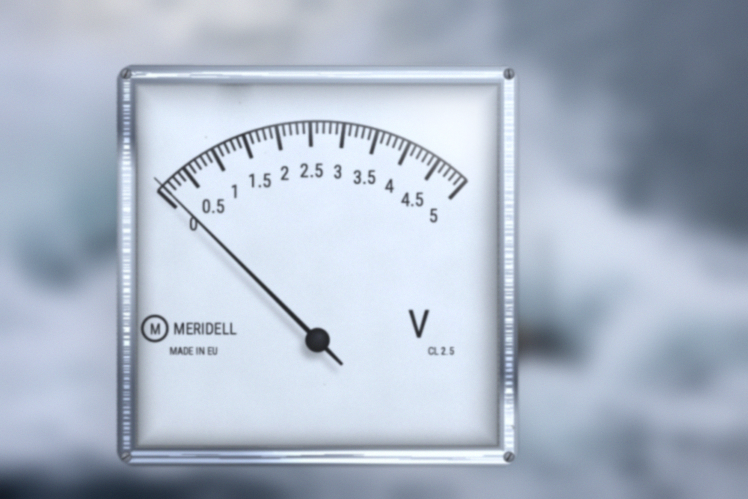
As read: 0.1,V
